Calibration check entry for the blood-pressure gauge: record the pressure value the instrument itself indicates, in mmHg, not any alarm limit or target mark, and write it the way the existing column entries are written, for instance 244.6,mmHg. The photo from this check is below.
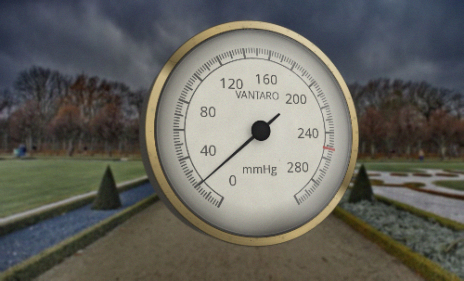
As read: 20,mmHg
